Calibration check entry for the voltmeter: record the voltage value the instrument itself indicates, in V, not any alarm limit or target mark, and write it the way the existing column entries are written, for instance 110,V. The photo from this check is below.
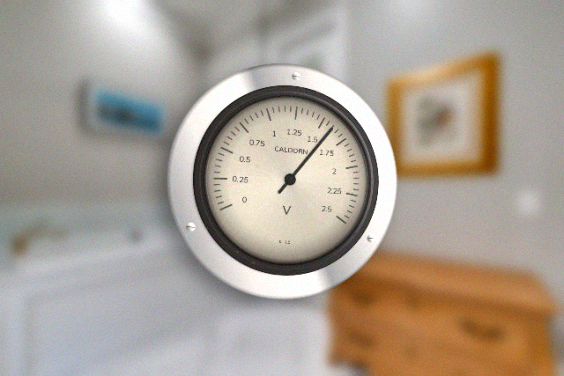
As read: 1.6,V
